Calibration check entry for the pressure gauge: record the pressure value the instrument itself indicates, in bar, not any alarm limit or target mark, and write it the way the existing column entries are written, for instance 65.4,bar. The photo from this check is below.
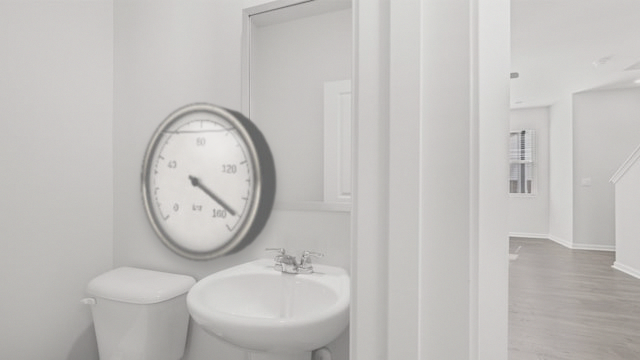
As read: 150,bar
